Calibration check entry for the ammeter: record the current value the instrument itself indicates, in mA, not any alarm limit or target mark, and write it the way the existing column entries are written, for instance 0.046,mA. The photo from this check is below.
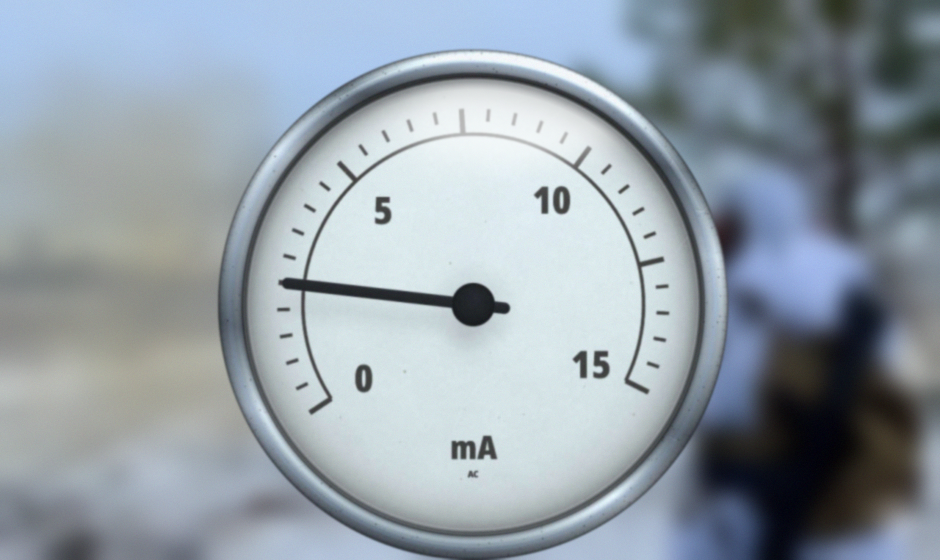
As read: 2.5,mA
